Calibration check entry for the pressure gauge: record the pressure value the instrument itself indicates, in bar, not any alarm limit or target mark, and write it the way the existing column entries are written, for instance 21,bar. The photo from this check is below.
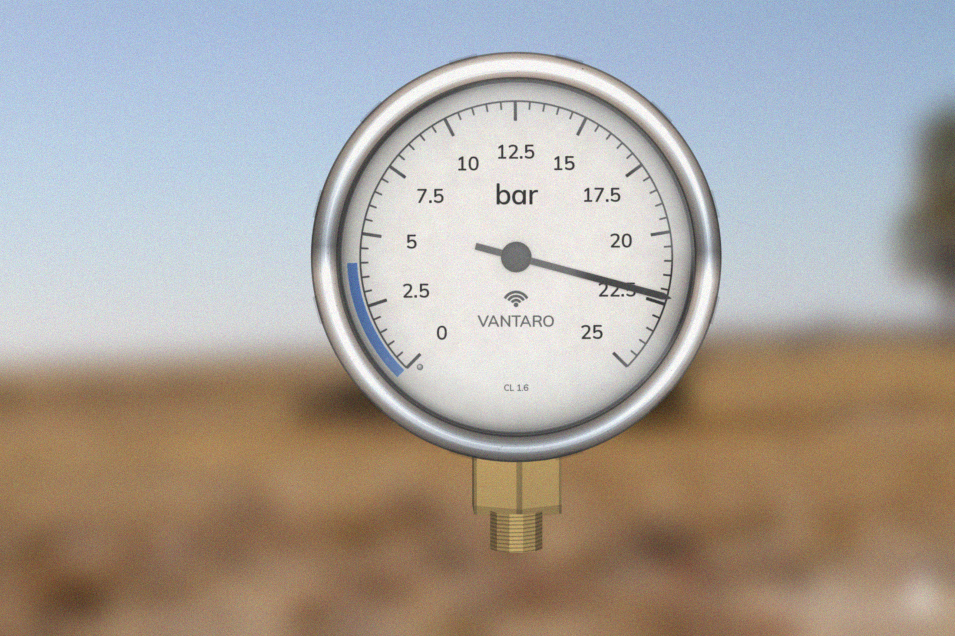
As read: 22.25,bar
